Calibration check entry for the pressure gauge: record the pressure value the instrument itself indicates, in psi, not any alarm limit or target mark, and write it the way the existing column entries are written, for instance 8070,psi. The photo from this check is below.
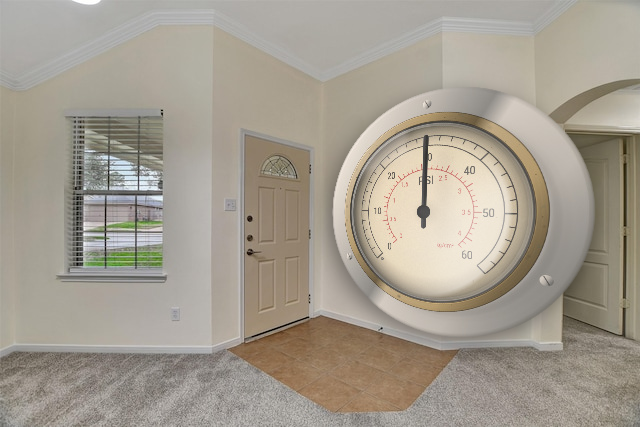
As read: 30,psi
